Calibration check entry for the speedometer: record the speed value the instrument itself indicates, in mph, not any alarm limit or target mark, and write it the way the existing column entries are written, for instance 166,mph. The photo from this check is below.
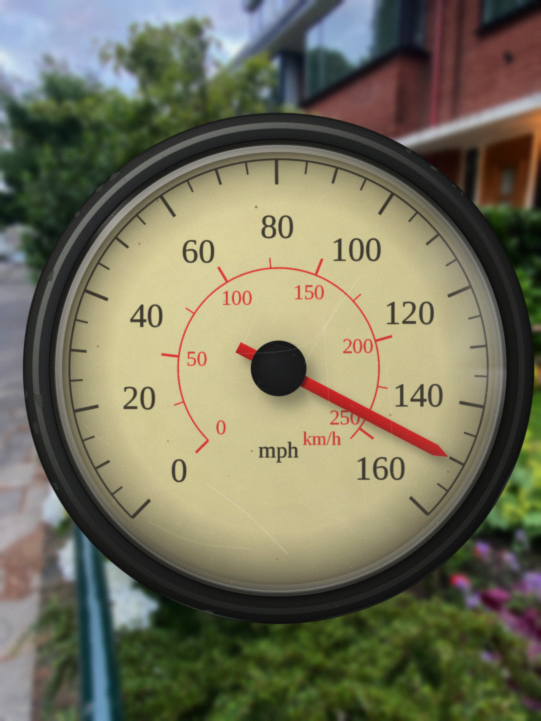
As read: 150,mph
